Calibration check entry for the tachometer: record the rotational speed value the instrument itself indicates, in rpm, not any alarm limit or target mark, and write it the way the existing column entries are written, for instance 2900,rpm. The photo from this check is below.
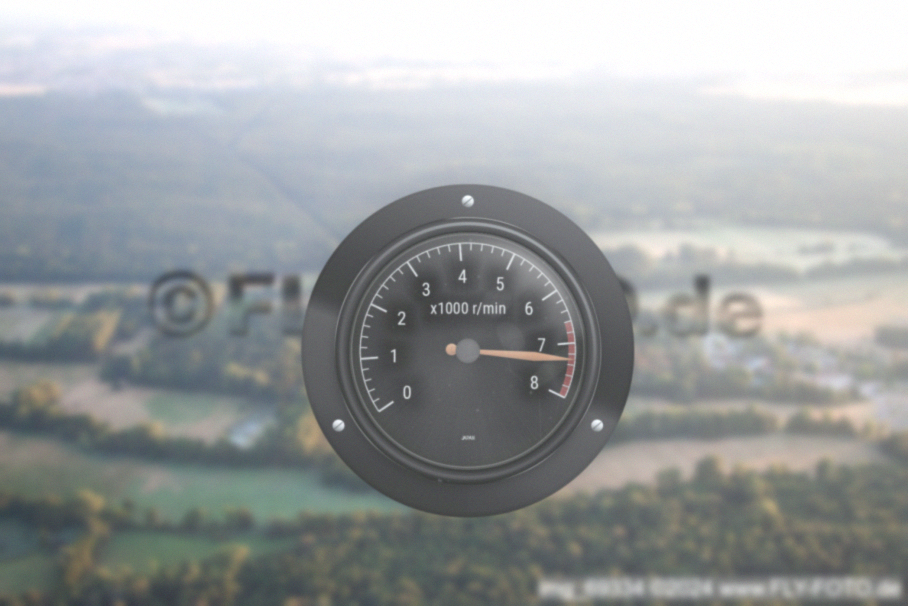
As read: 7300,rpm
